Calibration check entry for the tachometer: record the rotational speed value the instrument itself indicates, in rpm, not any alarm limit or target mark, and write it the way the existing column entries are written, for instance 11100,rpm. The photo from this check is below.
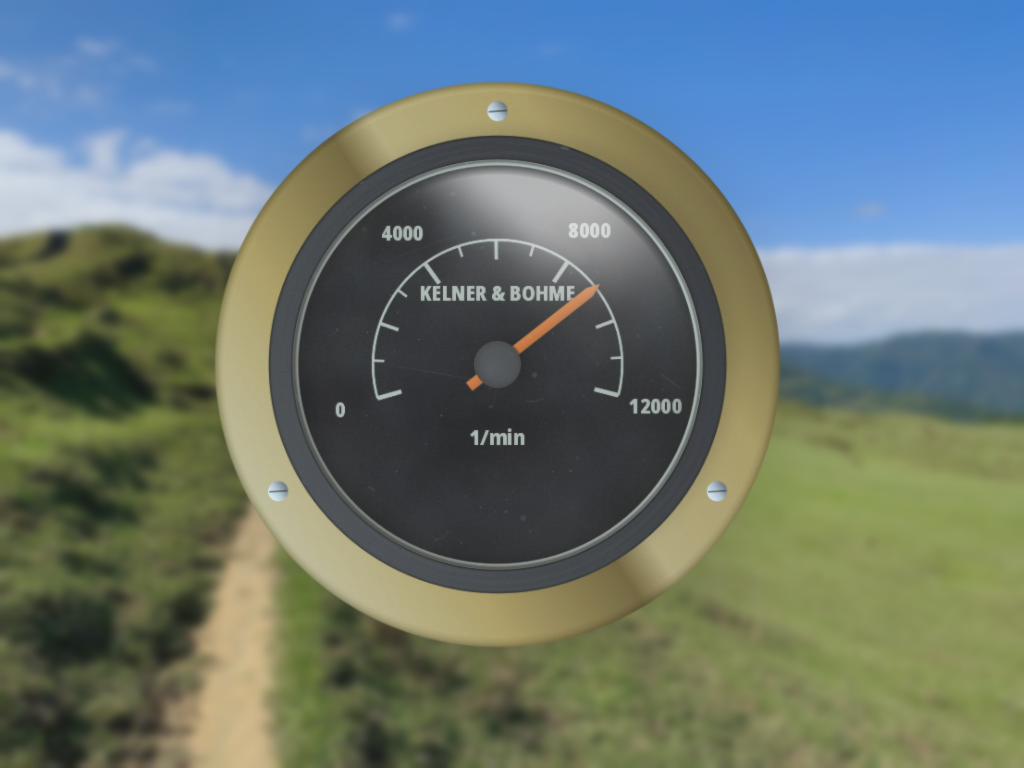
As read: 9000,rpm
